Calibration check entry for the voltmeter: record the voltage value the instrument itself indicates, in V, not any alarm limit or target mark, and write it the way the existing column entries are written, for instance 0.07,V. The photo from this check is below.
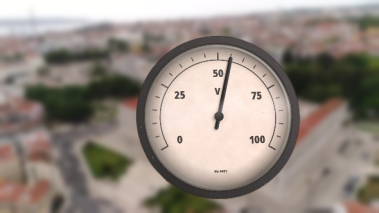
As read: 55,V
